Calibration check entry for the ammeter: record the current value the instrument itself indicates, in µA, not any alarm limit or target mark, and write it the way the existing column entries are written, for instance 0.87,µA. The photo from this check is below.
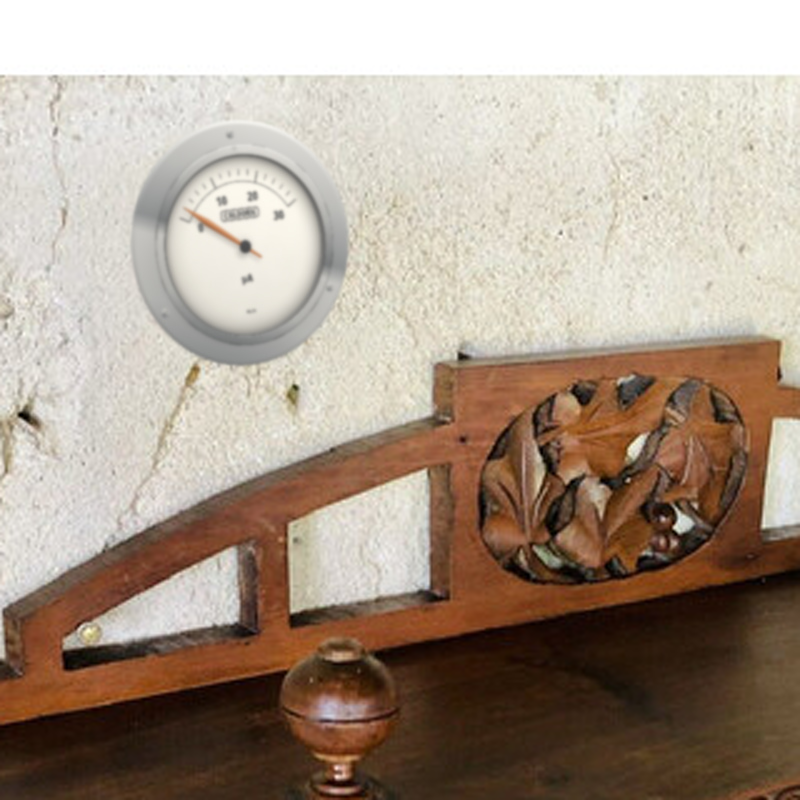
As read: 2,µA
